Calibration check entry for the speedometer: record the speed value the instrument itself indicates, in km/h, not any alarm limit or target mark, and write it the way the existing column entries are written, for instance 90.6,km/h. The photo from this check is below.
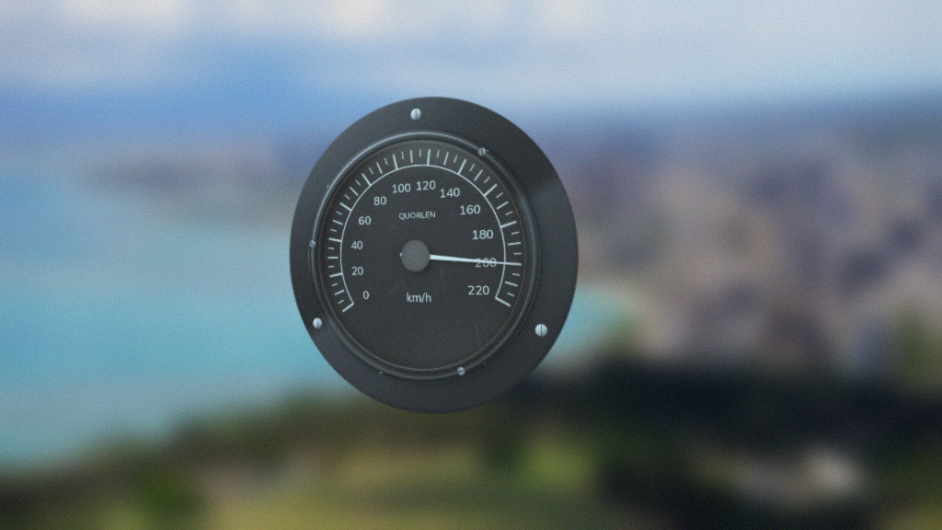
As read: 200,km/h
